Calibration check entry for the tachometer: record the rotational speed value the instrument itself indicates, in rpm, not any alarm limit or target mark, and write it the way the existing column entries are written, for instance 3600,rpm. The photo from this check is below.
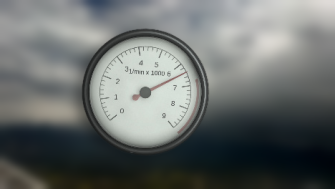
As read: 6400,rpm
